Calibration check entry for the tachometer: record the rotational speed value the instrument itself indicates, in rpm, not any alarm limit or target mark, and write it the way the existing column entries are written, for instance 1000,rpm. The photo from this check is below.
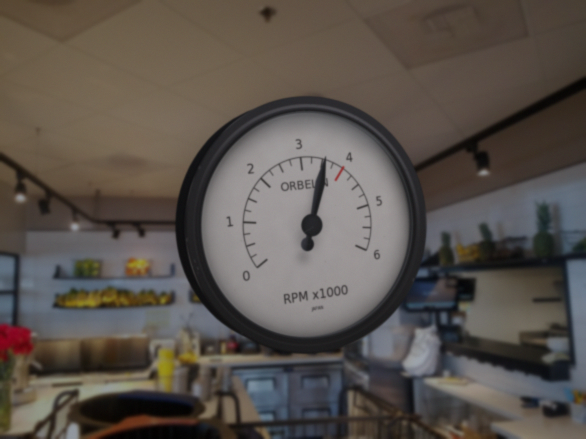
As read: 3500,rpm
